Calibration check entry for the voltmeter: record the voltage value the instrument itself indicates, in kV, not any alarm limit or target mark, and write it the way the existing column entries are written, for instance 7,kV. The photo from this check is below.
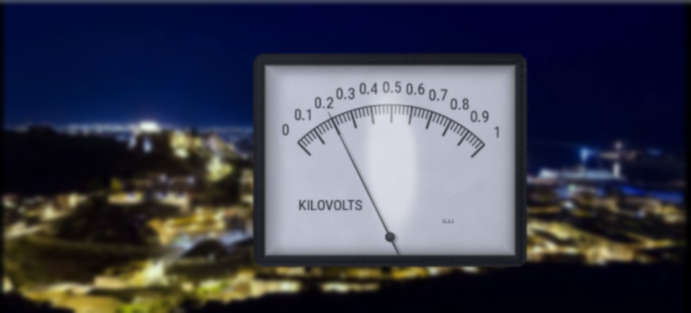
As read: 0.2,kV
